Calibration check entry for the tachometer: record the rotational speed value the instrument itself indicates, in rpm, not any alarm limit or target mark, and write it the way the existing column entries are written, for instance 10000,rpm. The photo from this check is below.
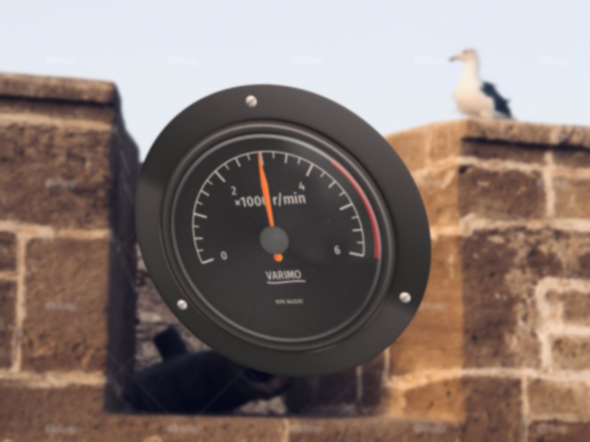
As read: 3000,rpm
